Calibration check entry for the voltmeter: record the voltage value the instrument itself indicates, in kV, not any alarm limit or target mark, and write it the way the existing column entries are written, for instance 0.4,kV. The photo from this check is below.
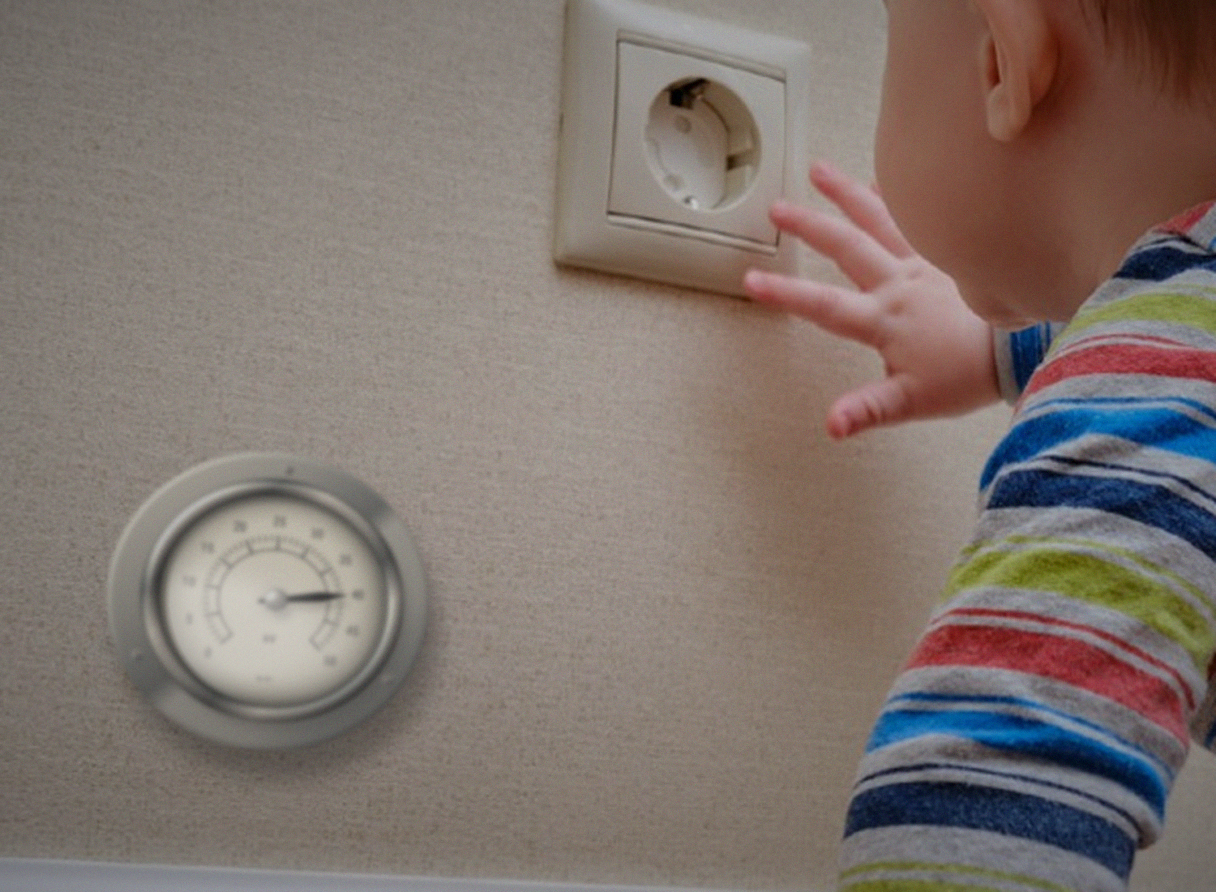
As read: 40,kV
